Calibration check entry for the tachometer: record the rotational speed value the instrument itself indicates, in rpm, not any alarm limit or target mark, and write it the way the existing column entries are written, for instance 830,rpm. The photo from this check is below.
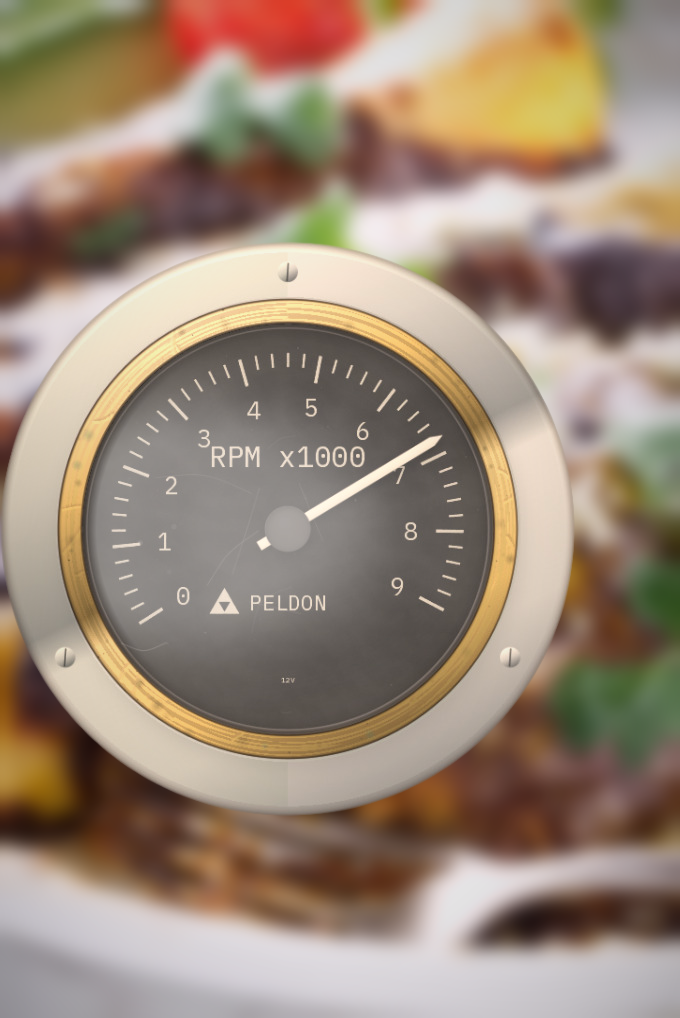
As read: 6800,rpm
